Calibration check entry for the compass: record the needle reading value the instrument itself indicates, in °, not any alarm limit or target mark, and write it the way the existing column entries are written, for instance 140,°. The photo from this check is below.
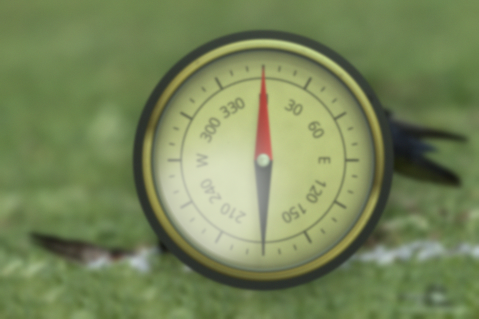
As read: 0,°
